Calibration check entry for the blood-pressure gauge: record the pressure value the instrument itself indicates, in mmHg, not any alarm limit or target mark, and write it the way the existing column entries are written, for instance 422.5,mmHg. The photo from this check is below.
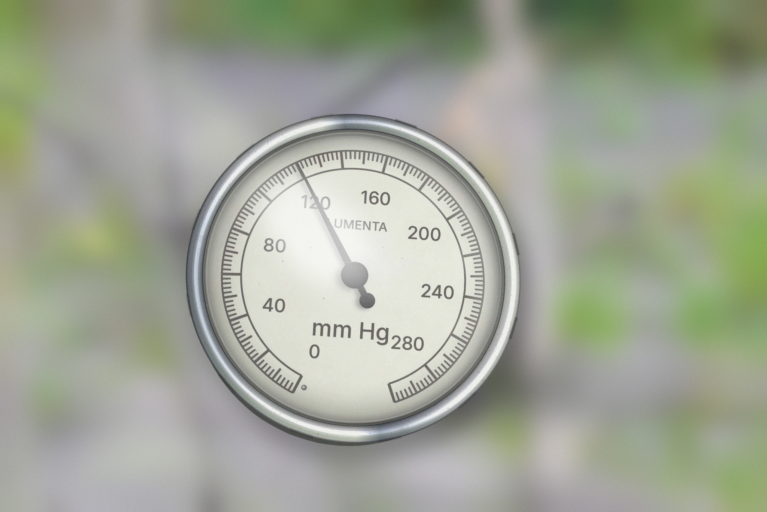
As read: 120,mmHg
